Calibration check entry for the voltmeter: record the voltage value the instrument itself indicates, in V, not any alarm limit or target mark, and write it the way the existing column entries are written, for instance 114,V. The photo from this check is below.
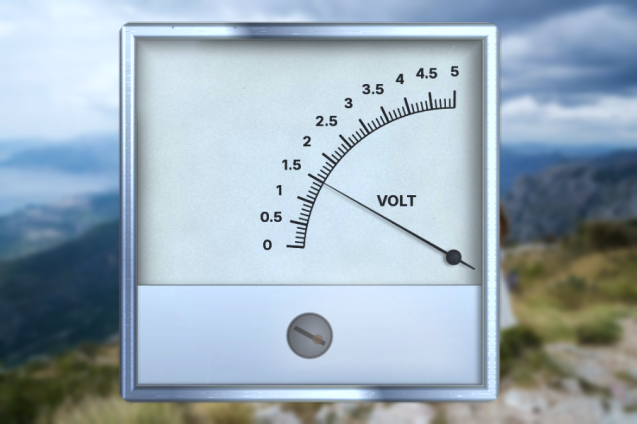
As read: 1.5,V
